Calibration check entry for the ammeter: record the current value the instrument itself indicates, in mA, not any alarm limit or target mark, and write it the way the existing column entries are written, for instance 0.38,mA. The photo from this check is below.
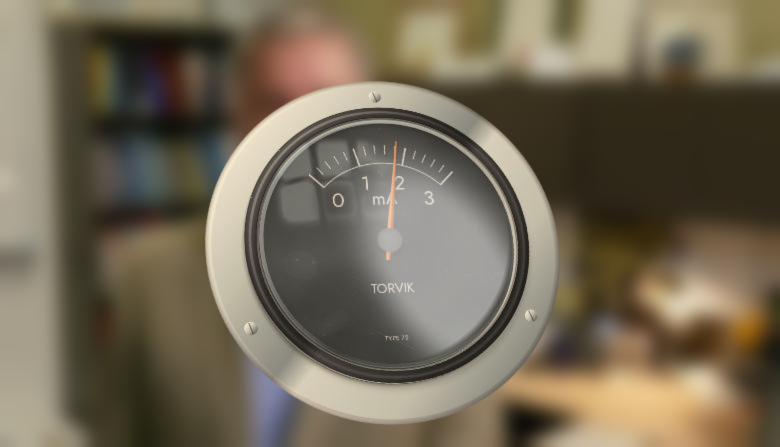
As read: 1.8,mA
